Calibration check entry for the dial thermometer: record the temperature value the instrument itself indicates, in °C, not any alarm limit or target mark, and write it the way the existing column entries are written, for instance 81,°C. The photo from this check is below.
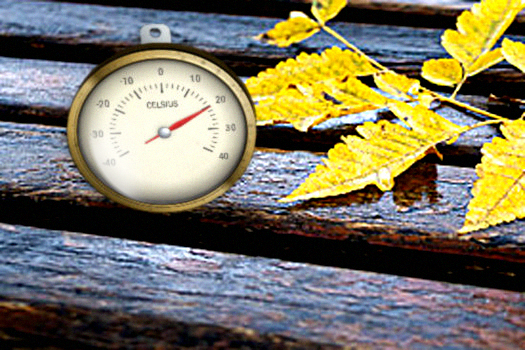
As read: 20,°C
